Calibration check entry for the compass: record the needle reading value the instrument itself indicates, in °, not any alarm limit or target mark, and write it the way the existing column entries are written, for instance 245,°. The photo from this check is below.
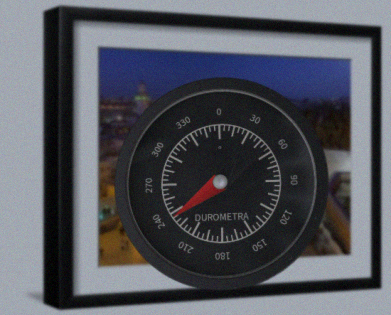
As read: 235,°
